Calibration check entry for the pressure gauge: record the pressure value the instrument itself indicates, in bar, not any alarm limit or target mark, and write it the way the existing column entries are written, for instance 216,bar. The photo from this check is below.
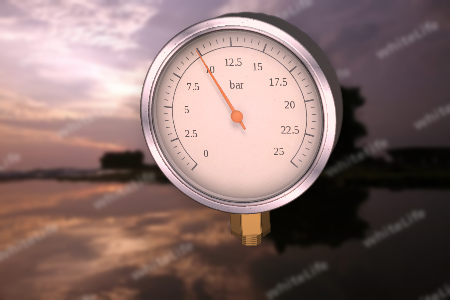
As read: 10,bar
